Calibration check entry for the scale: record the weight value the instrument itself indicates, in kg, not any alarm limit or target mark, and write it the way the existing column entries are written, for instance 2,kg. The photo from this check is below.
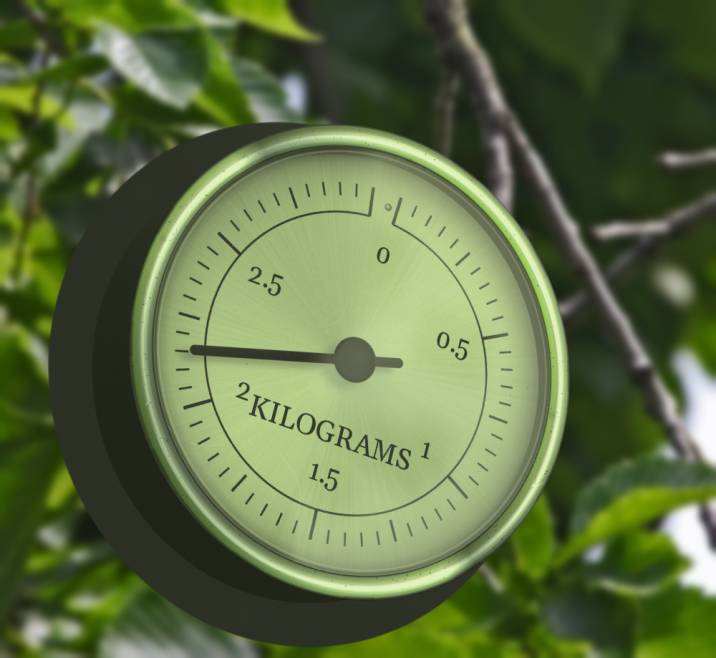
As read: 2.15,kg
